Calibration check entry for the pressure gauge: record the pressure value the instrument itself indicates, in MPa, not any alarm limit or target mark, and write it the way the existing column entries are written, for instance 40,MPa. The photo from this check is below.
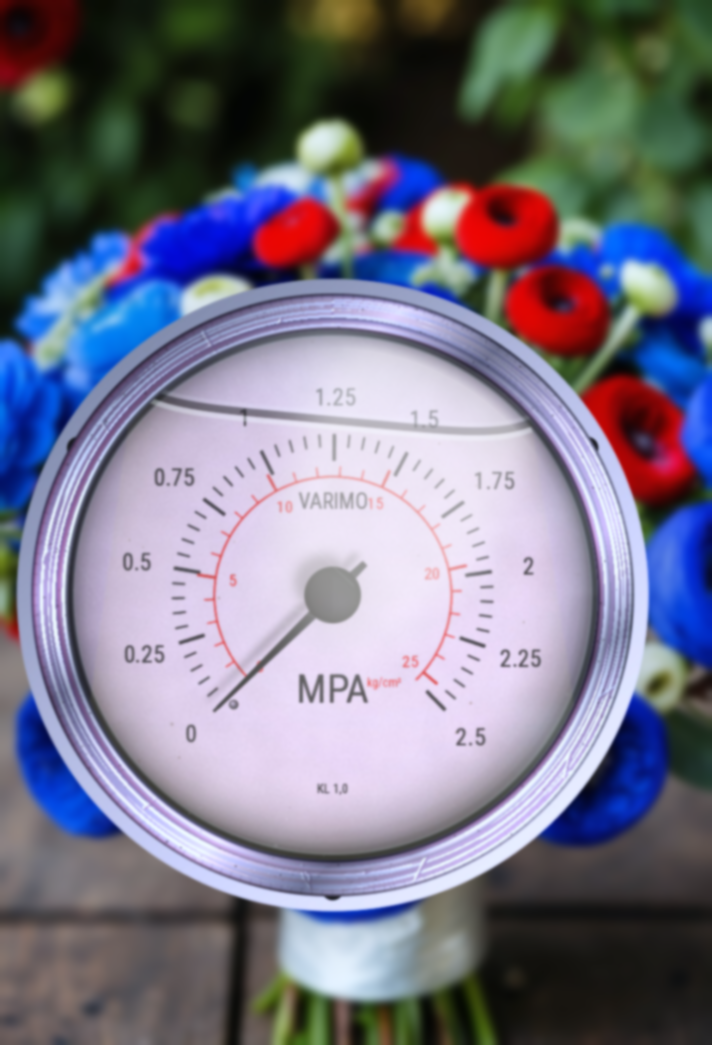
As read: 0,MPa
